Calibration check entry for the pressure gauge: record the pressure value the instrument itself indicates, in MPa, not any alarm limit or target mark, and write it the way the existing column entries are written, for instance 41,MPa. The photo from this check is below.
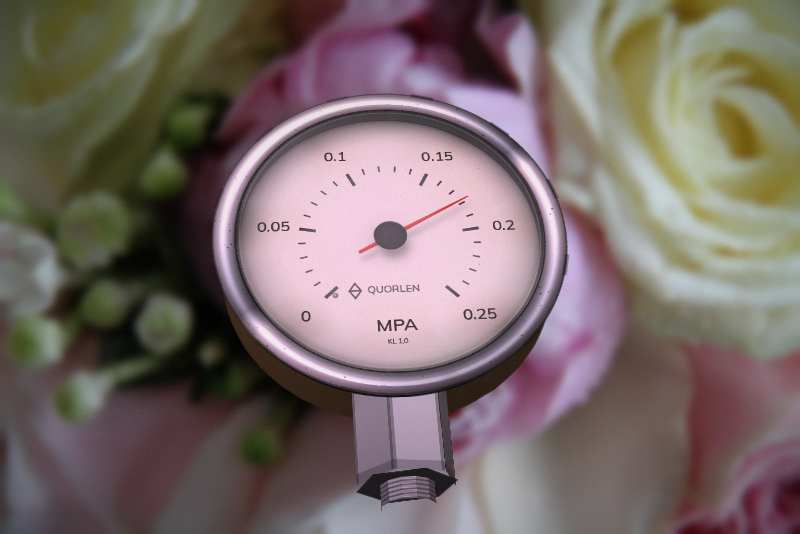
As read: 0.18,MPa
